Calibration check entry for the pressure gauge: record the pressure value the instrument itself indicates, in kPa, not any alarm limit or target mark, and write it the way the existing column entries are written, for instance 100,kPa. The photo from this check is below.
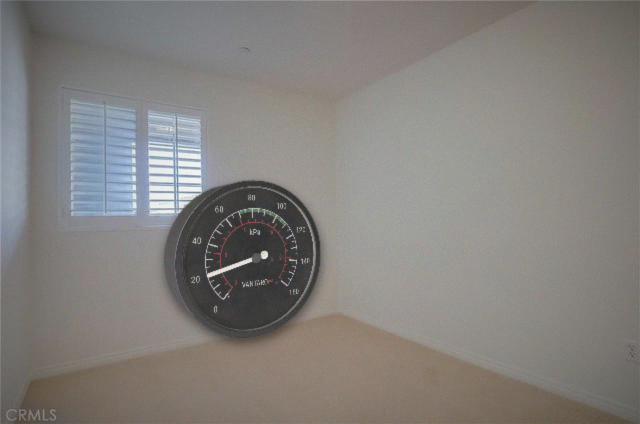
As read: 20,kPa
